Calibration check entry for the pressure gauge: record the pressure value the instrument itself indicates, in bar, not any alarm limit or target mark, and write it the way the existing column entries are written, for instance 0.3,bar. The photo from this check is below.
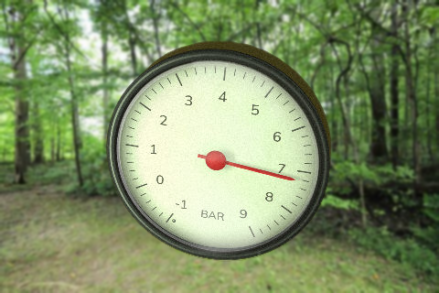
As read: 7.2,bar
